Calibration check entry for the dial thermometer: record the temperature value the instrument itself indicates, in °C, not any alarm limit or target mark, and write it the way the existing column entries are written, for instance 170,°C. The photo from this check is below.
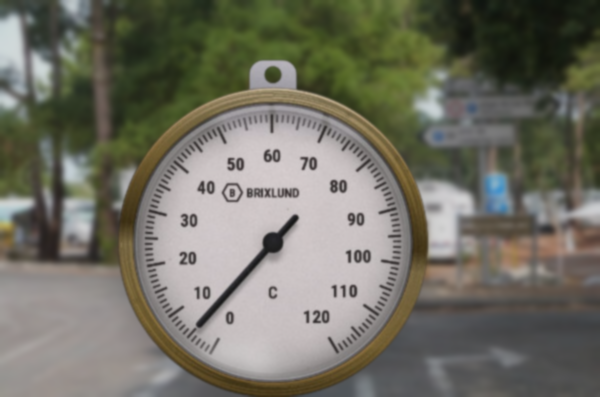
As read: 5,°C
